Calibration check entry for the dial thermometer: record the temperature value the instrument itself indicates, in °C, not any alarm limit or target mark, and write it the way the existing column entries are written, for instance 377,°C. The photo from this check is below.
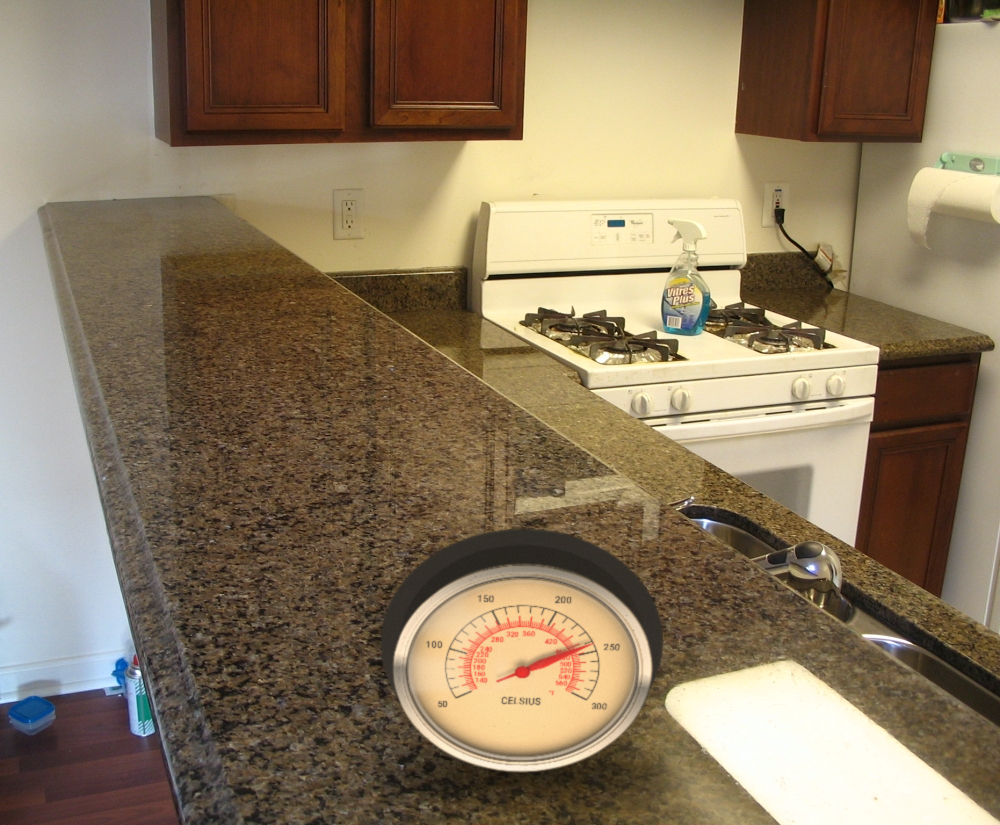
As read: 240,°C
